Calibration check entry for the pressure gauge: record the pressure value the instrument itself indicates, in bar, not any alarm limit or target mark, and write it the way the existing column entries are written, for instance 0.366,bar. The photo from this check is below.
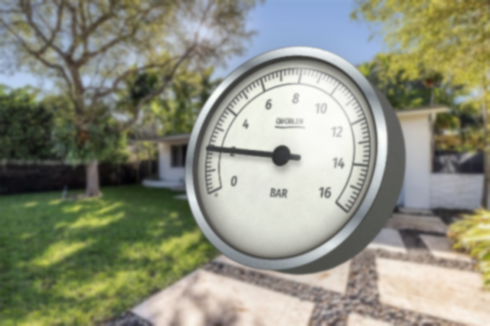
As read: 2,bar
